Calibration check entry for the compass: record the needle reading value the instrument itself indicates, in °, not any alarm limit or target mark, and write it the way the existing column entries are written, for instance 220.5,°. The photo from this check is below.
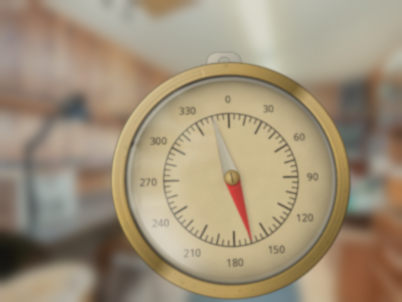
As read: 165,°
